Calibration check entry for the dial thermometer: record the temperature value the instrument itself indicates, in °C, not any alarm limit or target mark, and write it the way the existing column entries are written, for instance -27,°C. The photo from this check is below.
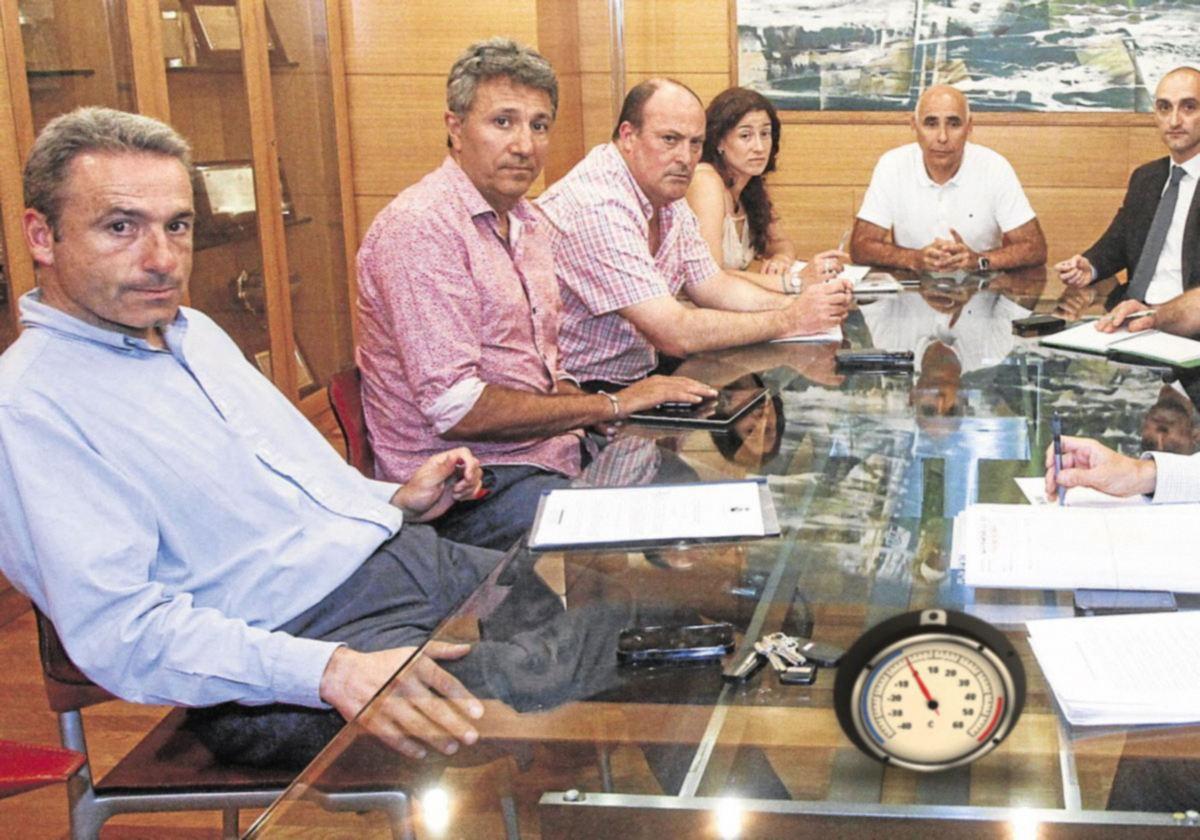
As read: 0,°C
